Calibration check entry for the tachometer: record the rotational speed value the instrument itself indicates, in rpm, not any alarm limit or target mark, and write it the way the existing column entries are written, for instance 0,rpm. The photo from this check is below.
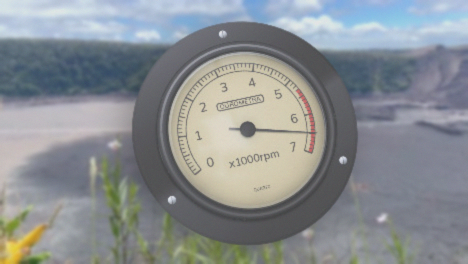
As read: 6500,rpm
